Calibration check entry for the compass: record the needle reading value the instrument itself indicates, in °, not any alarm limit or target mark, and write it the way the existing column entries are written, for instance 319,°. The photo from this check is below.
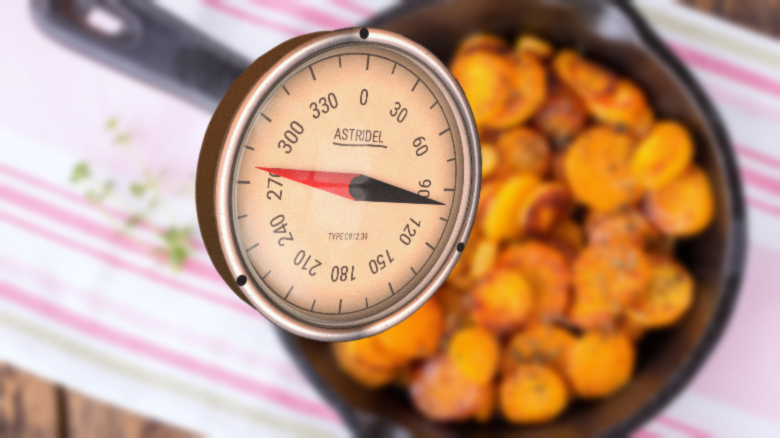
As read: 277.5,°
